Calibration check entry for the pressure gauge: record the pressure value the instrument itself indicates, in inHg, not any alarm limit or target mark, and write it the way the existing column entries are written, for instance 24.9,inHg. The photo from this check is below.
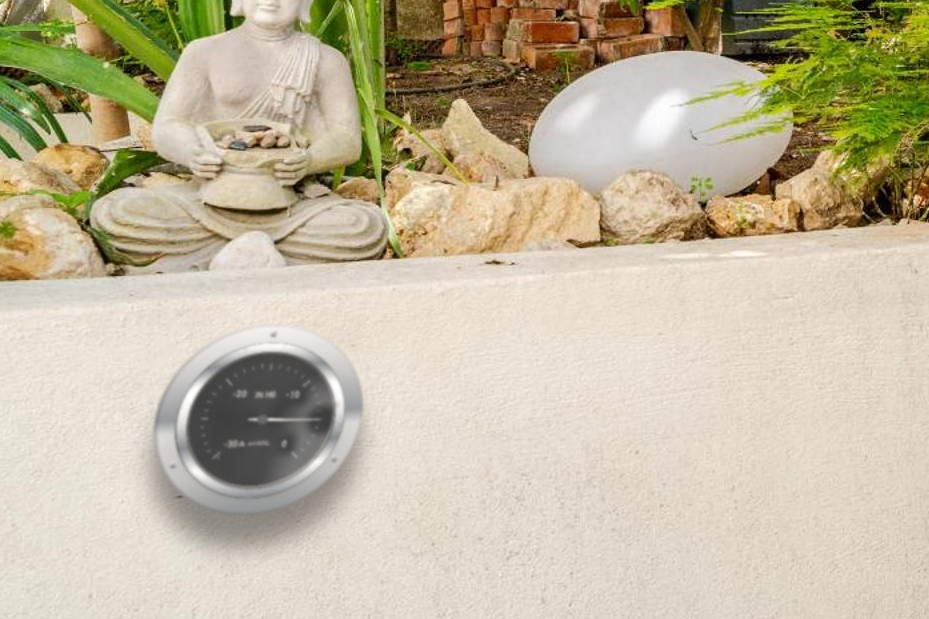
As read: -5,inHg
